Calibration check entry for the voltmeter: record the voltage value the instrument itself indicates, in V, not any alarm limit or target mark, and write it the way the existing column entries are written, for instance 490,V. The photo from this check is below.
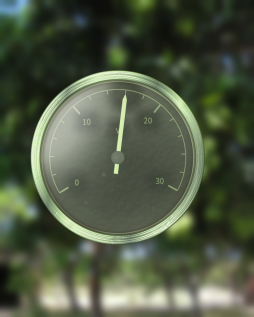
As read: 16,V
